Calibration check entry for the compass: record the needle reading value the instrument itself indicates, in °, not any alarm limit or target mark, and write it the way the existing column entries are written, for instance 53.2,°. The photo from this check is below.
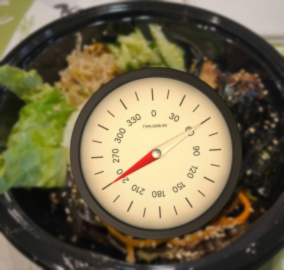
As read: 240,°
